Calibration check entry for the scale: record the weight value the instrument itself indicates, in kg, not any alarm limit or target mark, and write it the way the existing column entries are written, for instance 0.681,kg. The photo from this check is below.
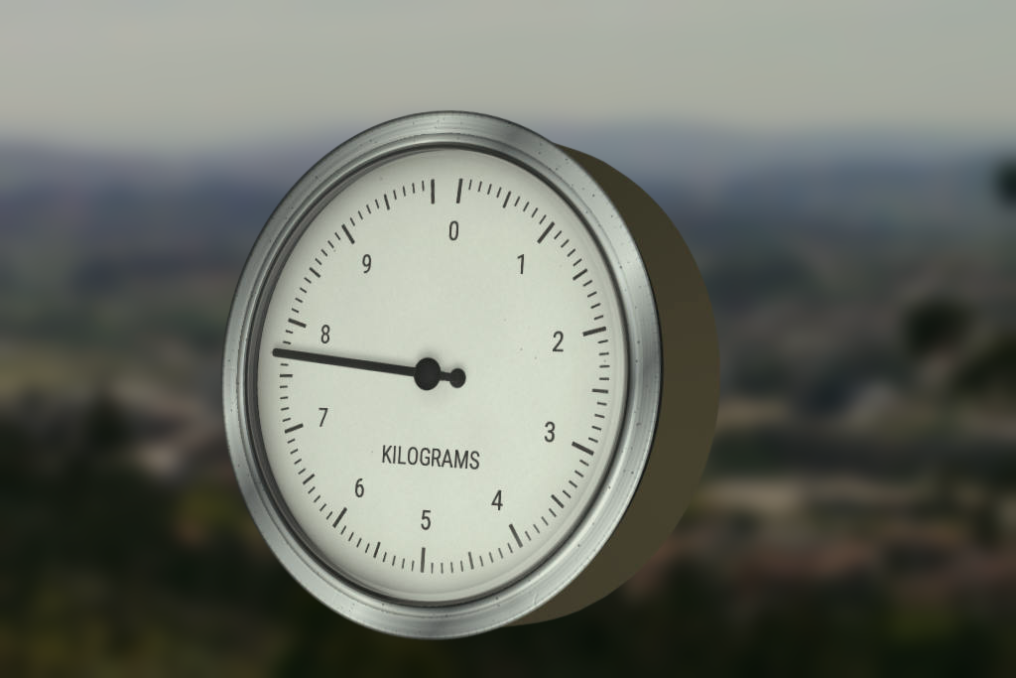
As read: 7.7,kg
